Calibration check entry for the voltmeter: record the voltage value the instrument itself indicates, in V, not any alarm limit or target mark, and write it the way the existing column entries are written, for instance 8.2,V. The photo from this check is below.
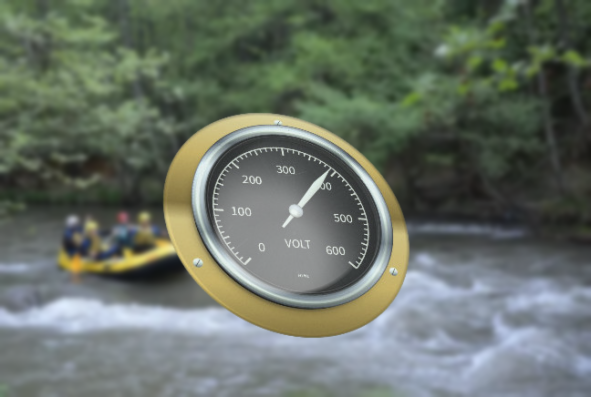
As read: 390,V
